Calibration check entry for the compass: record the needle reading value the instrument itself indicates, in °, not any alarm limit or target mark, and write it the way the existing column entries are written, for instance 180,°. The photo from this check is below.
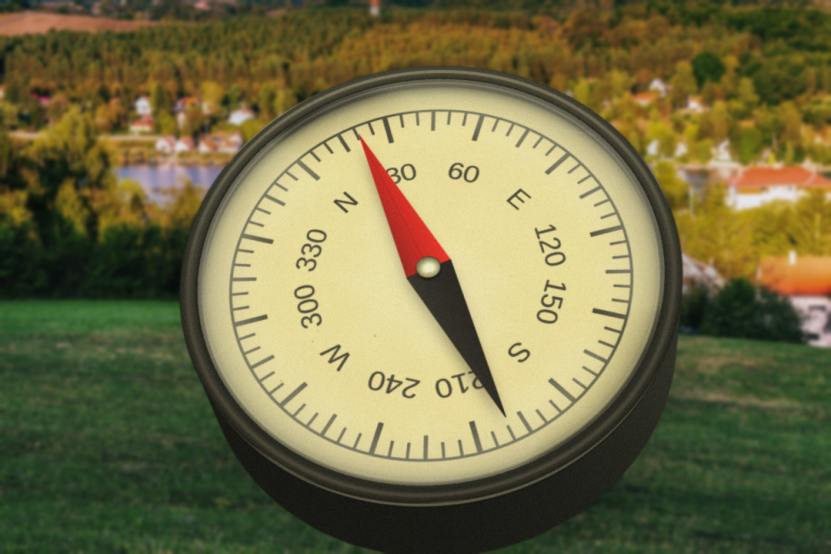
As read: 20,°
